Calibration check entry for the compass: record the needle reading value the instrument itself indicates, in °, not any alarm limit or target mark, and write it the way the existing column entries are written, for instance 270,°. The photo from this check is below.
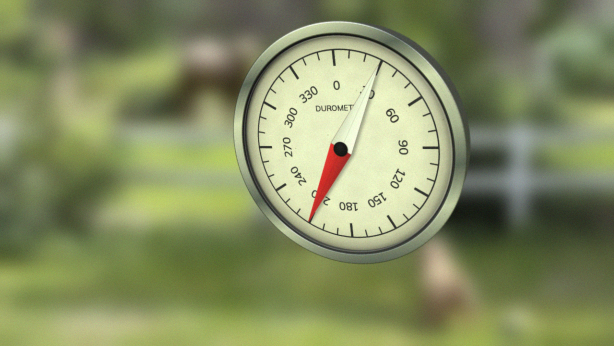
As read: 210,°
